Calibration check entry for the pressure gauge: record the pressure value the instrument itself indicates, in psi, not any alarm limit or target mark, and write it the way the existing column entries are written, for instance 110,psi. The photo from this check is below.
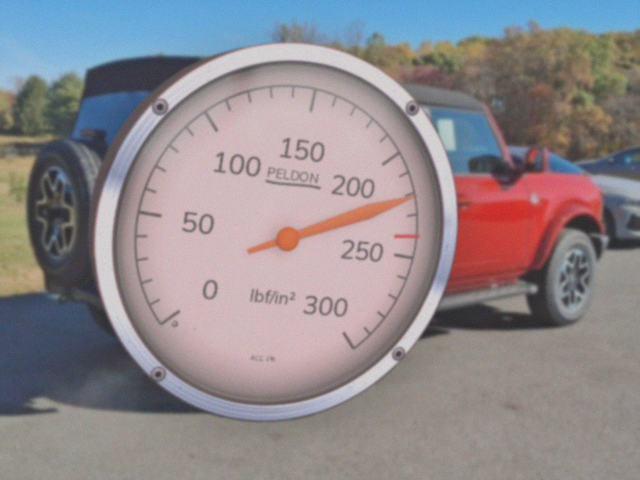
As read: 220,psi
